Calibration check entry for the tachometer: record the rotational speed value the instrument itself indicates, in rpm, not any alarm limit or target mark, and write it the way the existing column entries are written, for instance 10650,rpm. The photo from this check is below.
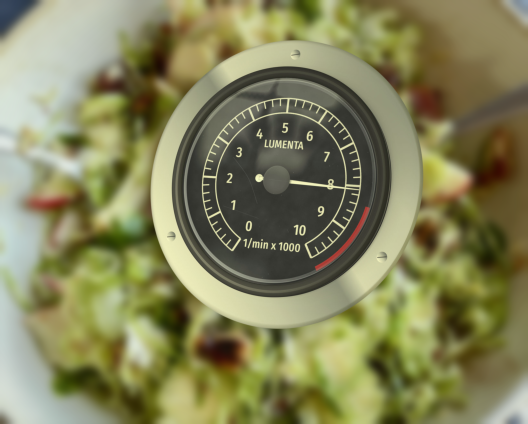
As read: 8100,rpm
